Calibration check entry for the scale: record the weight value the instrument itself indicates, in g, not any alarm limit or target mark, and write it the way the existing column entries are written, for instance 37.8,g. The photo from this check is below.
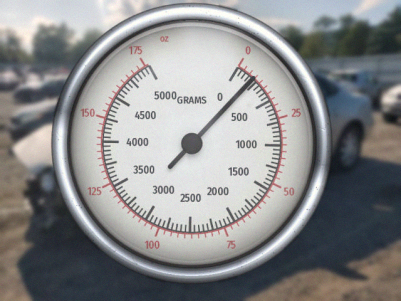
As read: 200,g
